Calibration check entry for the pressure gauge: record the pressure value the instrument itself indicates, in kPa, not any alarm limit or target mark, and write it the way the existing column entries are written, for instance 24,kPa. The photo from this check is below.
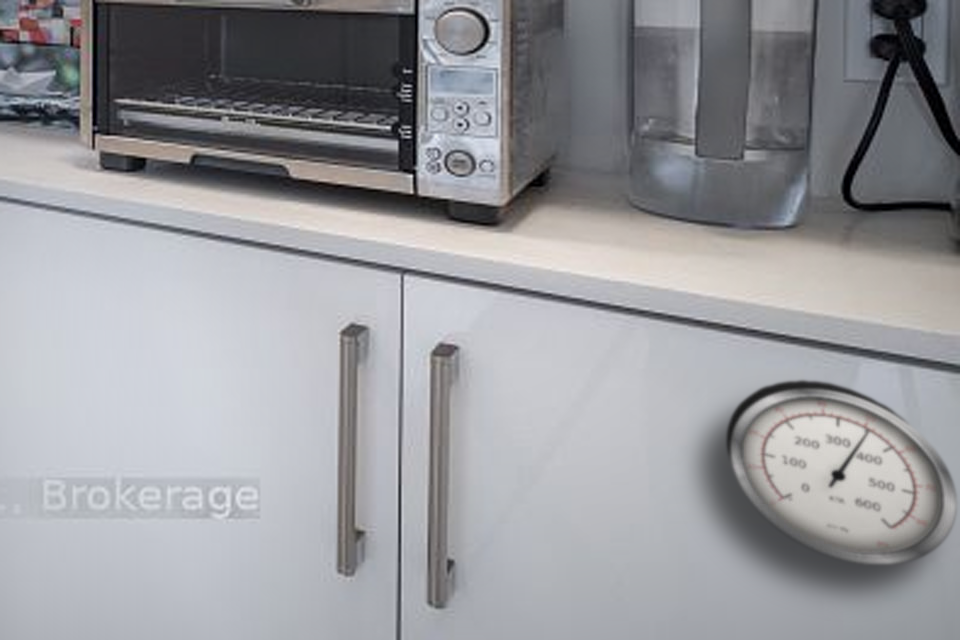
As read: 350,kPa
